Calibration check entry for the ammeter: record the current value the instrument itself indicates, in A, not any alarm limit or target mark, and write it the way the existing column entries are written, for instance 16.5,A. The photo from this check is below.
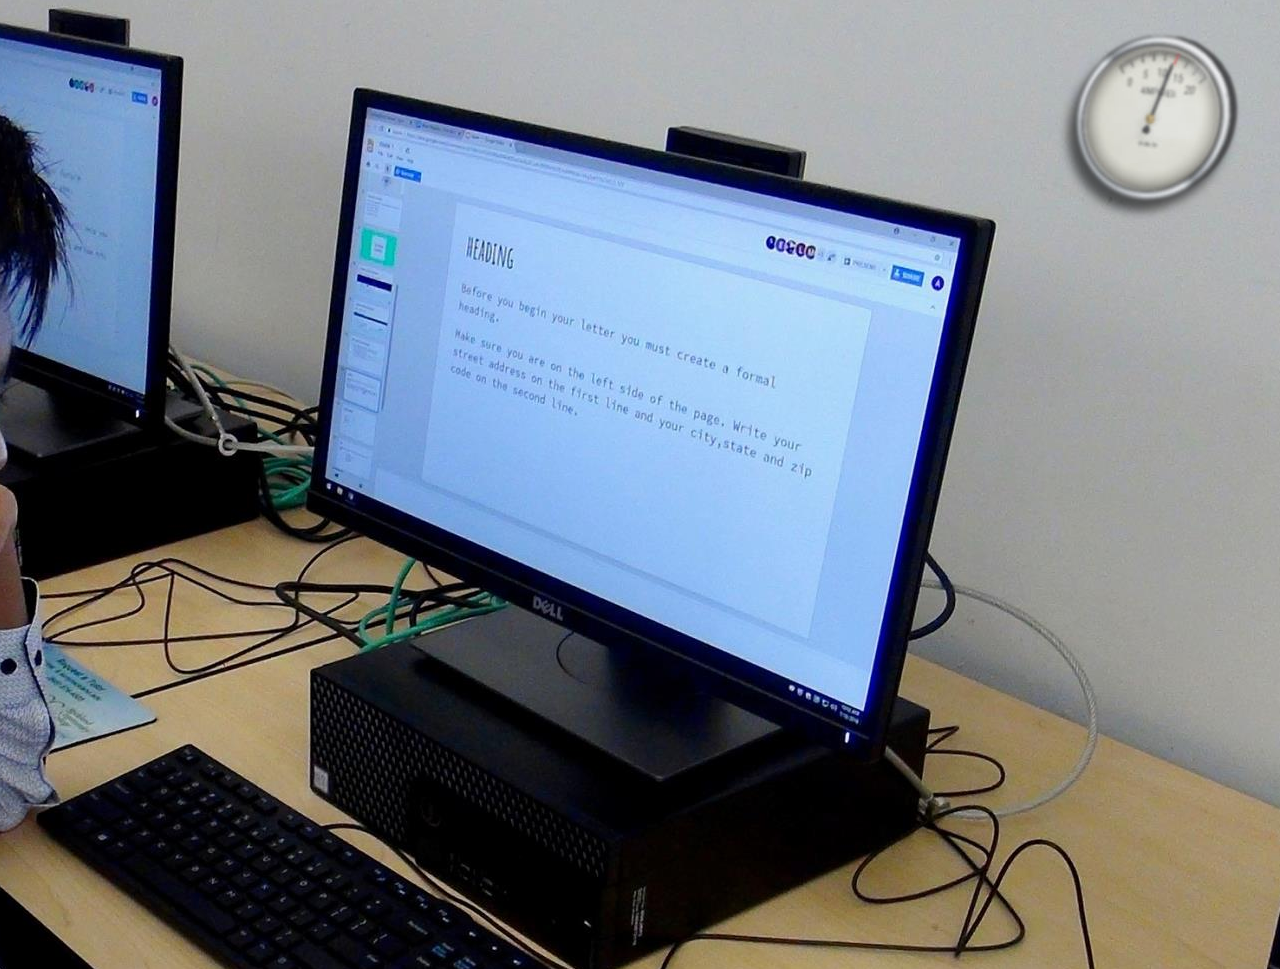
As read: 12.5,A
